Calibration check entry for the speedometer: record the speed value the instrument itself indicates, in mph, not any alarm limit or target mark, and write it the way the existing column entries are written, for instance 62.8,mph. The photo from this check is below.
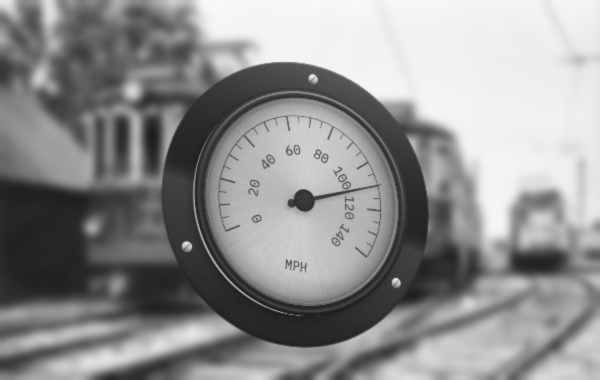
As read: 110,mph
